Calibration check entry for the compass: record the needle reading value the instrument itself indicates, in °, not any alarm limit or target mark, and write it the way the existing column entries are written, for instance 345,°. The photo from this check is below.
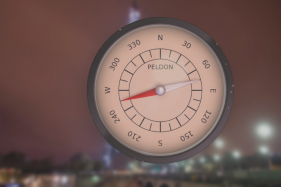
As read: 255,°
